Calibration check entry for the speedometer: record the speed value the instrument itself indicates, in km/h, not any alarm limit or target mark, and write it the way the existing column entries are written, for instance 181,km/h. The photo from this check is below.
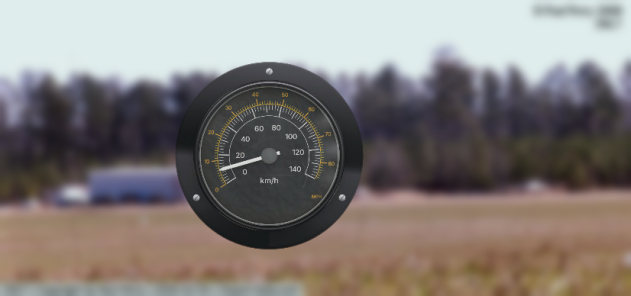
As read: 10,km/h
